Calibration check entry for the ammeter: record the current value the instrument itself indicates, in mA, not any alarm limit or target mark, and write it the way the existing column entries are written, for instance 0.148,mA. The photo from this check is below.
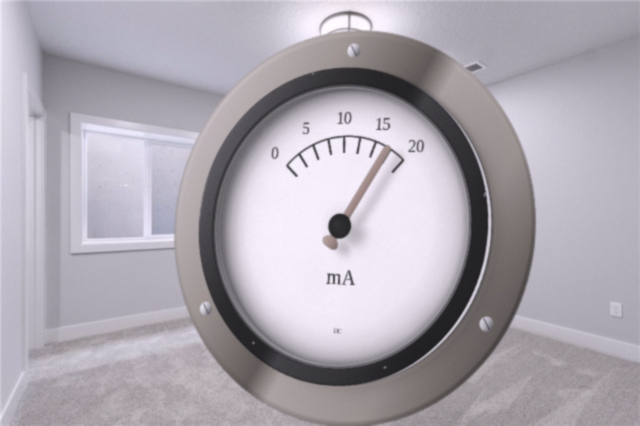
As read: 17.5,mA
